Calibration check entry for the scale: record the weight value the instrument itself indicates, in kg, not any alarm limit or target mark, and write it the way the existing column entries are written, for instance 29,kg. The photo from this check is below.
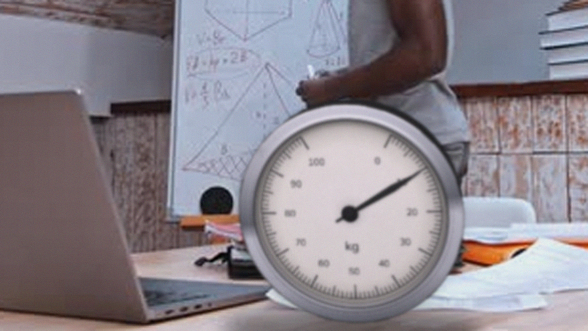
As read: 10,kg
